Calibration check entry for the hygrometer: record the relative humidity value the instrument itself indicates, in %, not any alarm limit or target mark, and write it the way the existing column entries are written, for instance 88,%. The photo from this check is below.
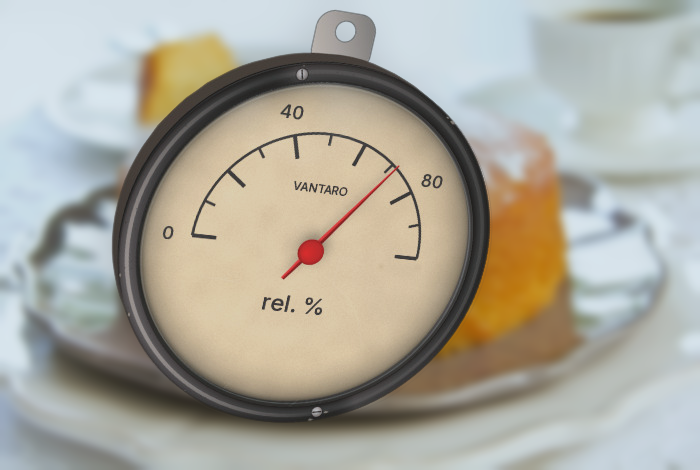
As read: 70,%
